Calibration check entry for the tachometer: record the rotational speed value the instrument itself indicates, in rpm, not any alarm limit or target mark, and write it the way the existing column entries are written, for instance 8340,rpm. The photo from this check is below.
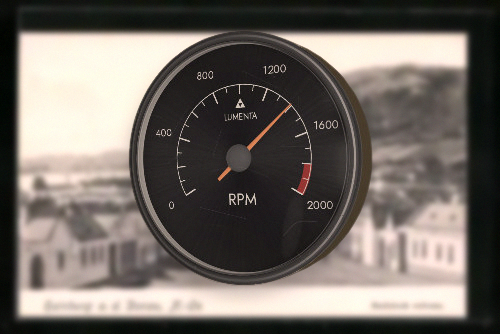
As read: 1400,rpm
